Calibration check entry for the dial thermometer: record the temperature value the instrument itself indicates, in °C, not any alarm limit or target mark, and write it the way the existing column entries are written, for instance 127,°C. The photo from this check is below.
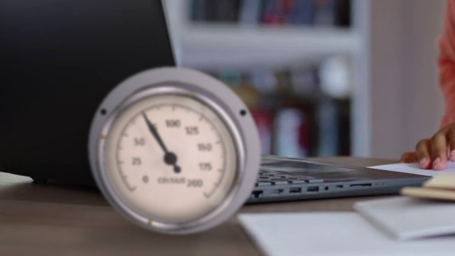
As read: 75,°C
